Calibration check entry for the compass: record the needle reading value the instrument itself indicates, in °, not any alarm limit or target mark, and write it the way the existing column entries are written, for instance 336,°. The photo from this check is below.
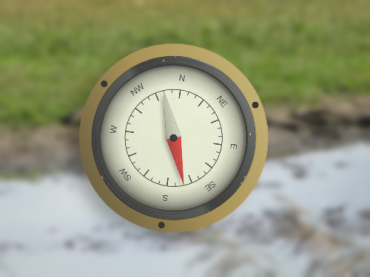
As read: 160,°
